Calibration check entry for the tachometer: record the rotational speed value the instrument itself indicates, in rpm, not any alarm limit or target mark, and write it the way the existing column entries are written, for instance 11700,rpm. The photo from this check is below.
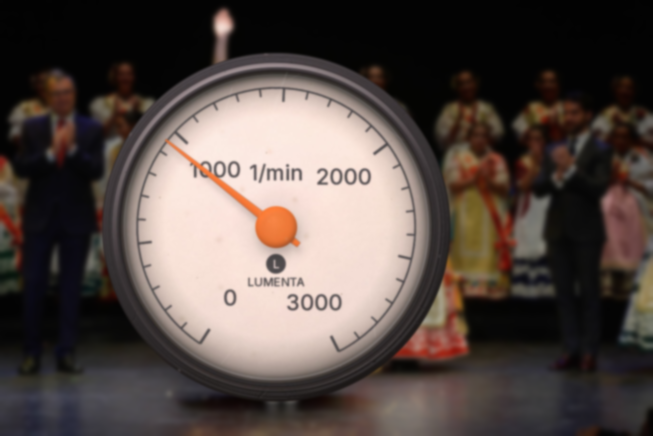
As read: 950,rpm
